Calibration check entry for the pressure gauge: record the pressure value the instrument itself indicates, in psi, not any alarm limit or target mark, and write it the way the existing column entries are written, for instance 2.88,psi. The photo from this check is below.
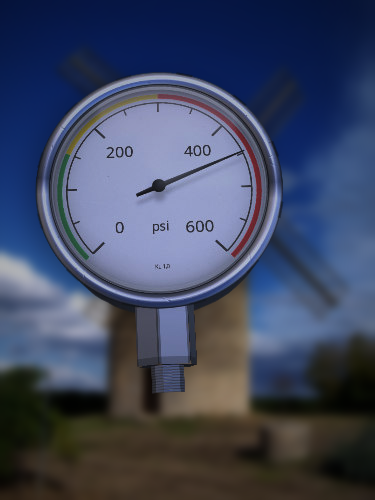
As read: 450,psi
